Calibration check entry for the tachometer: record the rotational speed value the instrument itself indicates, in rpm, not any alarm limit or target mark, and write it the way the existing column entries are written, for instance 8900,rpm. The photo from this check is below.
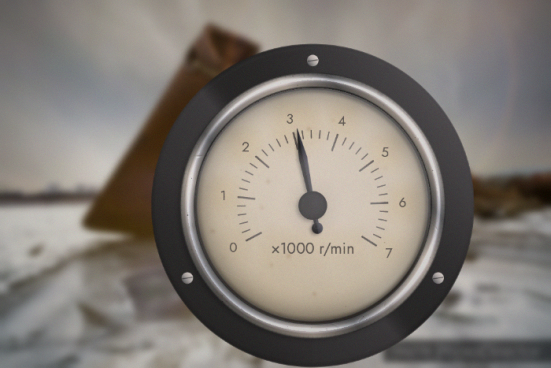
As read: 3100,rpm
